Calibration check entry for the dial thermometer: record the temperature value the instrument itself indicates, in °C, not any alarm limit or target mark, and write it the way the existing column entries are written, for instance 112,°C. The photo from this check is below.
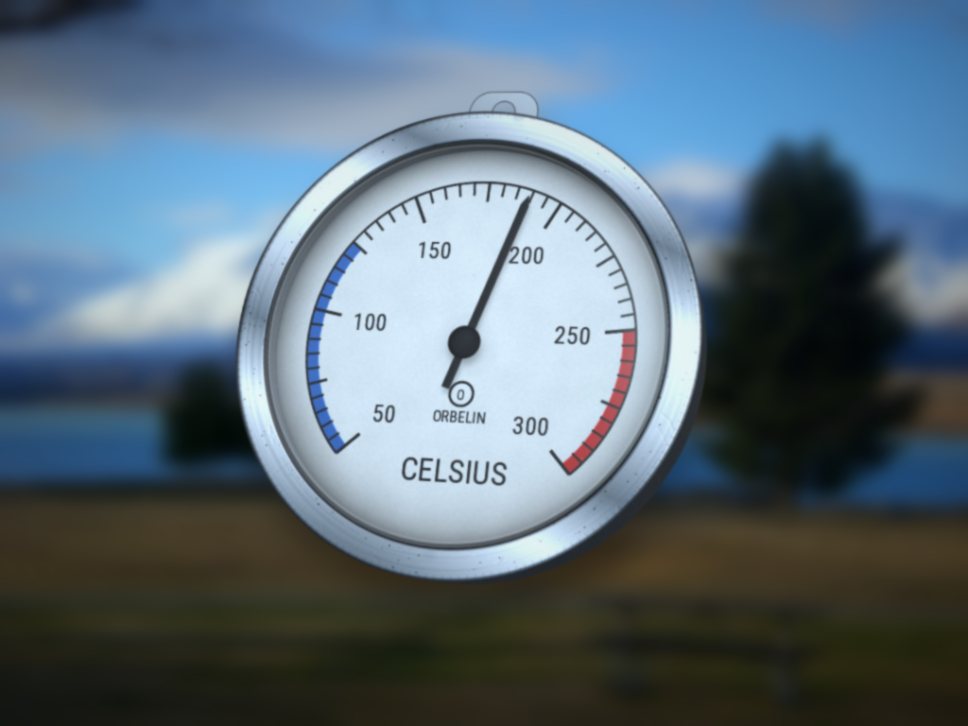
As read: 190,°C
